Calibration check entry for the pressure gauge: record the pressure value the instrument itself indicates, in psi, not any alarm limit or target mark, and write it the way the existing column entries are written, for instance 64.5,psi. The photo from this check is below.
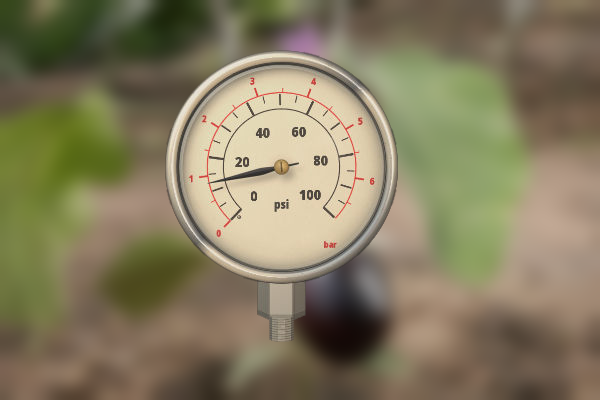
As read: 12.5,psi
